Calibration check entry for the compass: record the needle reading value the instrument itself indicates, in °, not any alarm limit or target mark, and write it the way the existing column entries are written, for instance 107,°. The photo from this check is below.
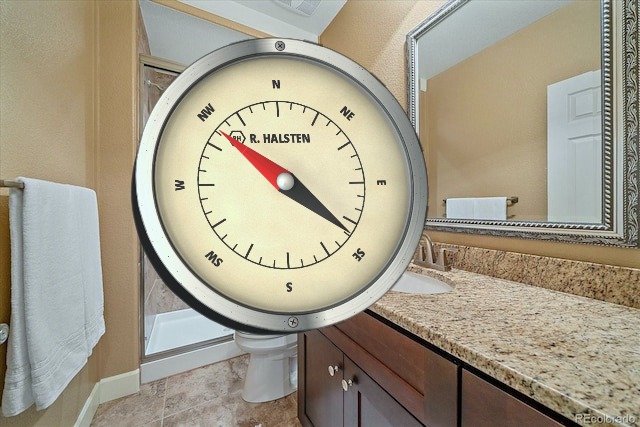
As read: 310,°
